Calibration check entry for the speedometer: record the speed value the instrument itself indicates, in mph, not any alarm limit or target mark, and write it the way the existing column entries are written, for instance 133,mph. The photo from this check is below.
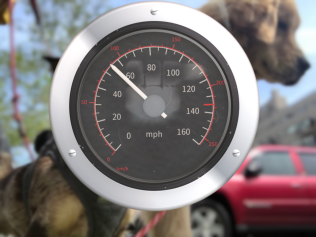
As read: 55,mph
